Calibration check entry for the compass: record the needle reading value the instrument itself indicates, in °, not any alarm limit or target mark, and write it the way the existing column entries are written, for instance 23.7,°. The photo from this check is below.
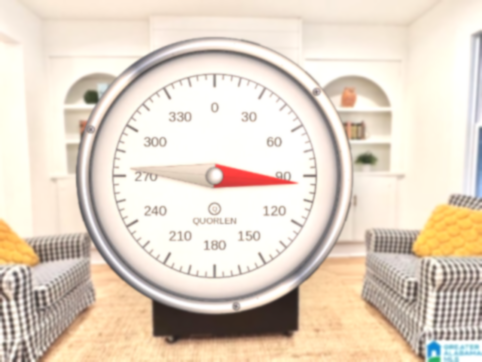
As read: 95,°
